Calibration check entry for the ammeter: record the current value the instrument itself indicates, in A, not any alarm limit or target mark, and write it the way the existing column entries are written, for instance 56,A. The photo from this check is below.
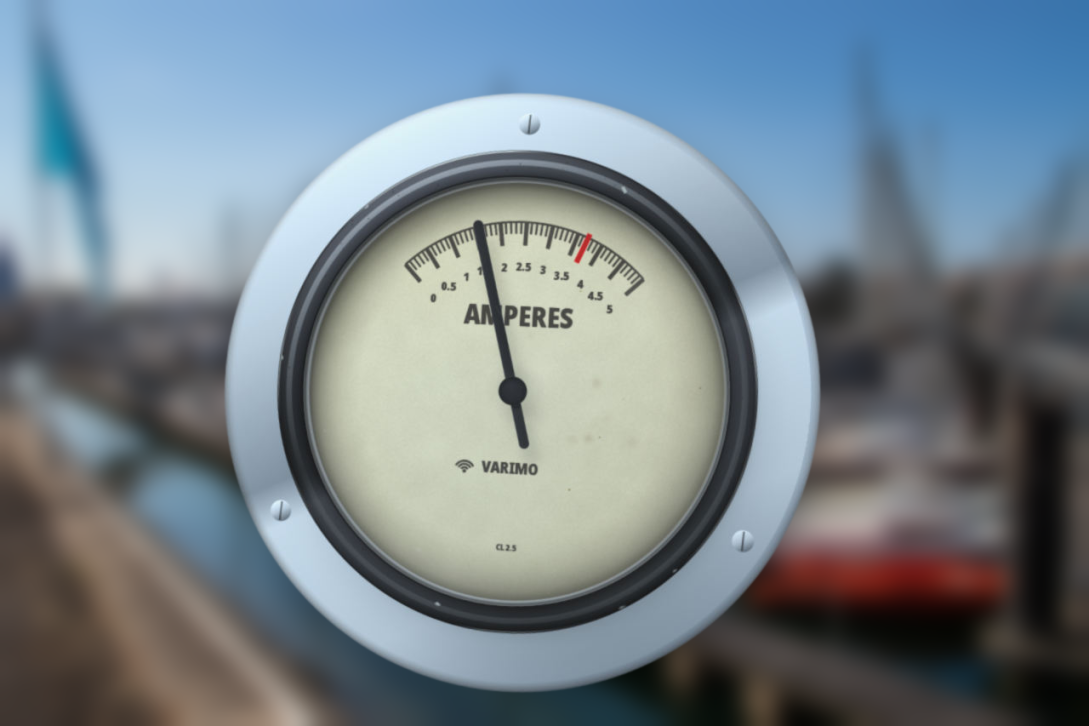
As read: 1.6,A
